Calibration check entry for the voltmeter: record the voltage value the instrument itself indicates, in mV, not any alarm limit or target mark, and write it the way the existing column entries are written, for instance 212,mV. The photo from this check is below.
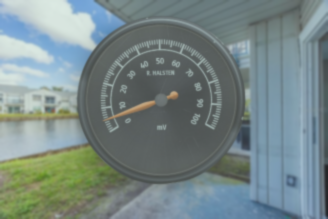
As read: 5,mV
